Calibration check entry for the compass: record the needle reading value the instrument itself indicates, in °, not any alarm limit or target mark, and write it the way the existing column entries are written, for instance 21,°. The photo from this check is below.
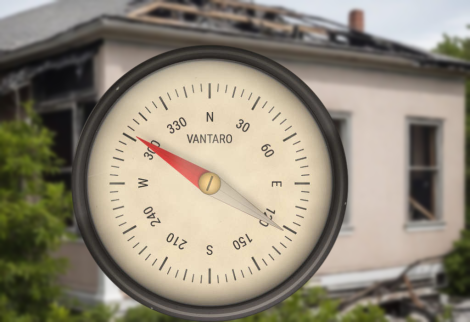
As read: 302.5,°
